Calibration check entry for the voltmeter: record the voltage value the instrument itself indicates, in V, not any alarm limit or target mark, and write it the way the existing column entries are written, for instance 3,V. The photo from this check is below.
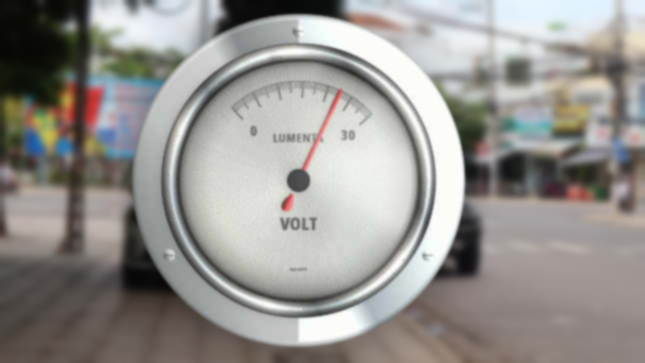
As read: 22.5,V
